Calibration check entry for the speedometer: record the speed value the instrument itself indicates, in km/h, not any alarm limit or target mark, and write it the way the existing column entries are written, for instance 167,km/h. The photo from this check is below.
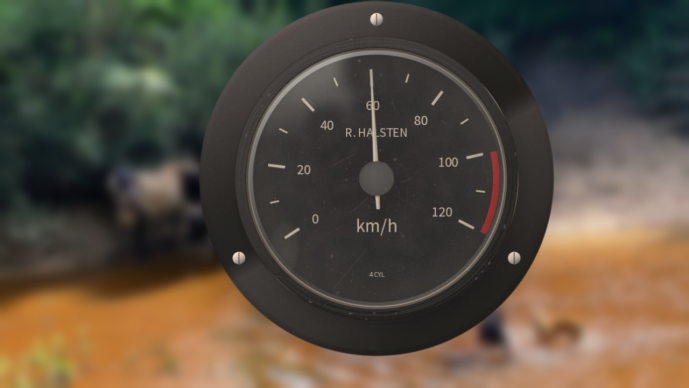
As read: 60,km/h
